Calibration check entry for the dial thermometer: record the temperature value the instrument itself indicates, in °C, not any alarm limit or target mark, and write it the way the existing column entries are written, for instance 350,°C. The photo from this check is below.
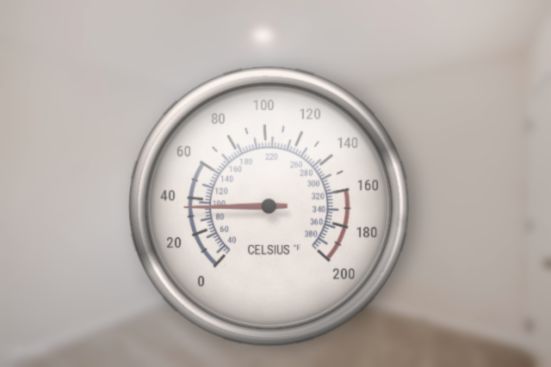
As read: 35,°C
